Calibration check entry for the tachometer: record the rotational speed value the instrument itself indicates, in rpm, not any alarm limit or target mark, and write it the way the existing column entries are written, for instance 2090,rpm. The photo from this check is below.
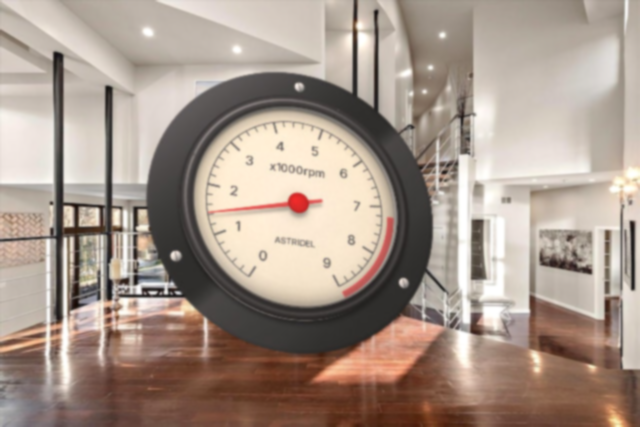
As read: 1400,rpm
